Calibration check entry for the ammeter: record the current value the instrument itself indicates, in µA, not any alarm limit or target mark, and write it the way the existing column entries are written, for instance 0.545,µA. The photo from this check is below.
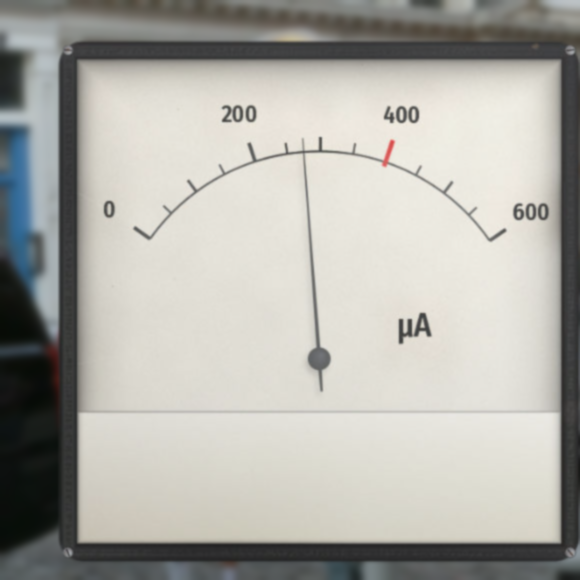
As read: 275,µA
